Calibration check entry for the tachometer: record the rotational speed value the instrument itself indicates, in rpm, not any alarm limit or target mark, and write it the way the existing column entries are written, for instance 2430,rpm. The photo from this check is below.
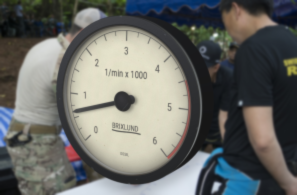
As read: 625,rpm
